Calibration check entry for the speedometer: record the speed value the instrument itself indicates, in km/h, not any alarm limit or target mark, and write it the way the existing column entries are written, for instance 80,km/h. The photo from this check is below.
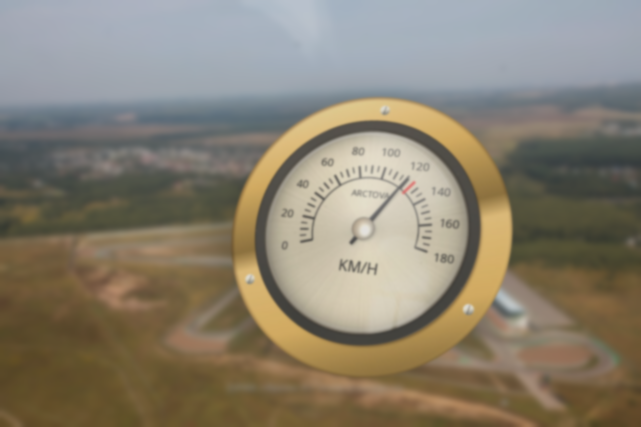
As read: 120,km/h
